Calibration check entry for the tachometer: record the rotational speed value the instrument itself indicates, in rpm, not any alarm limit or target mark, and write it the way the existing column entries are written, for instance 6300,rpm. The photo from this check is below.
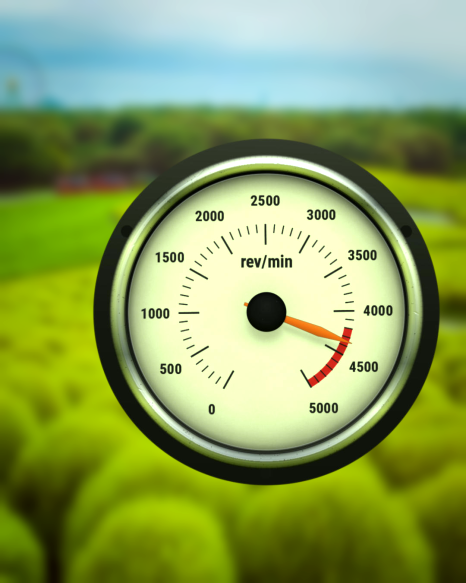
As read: 4350,rpm
